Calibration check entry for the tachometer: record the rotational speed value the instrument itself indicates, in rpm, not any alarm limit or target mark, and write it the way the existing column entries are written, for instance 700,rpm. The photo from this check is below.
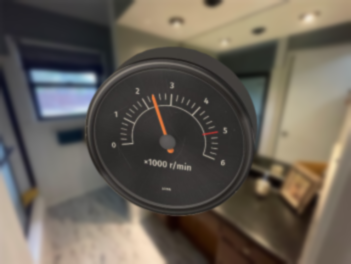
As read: 2400,rpm
